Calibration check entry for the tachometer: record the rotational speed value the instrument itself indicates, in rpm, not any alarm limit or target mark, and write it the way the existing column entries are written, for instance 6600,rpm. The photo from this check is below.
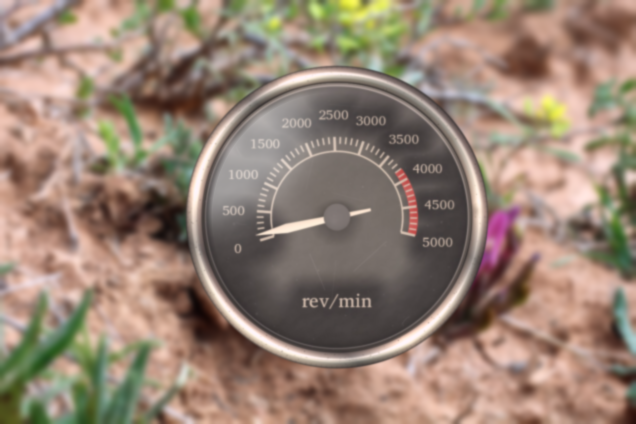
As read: 100,rpm
